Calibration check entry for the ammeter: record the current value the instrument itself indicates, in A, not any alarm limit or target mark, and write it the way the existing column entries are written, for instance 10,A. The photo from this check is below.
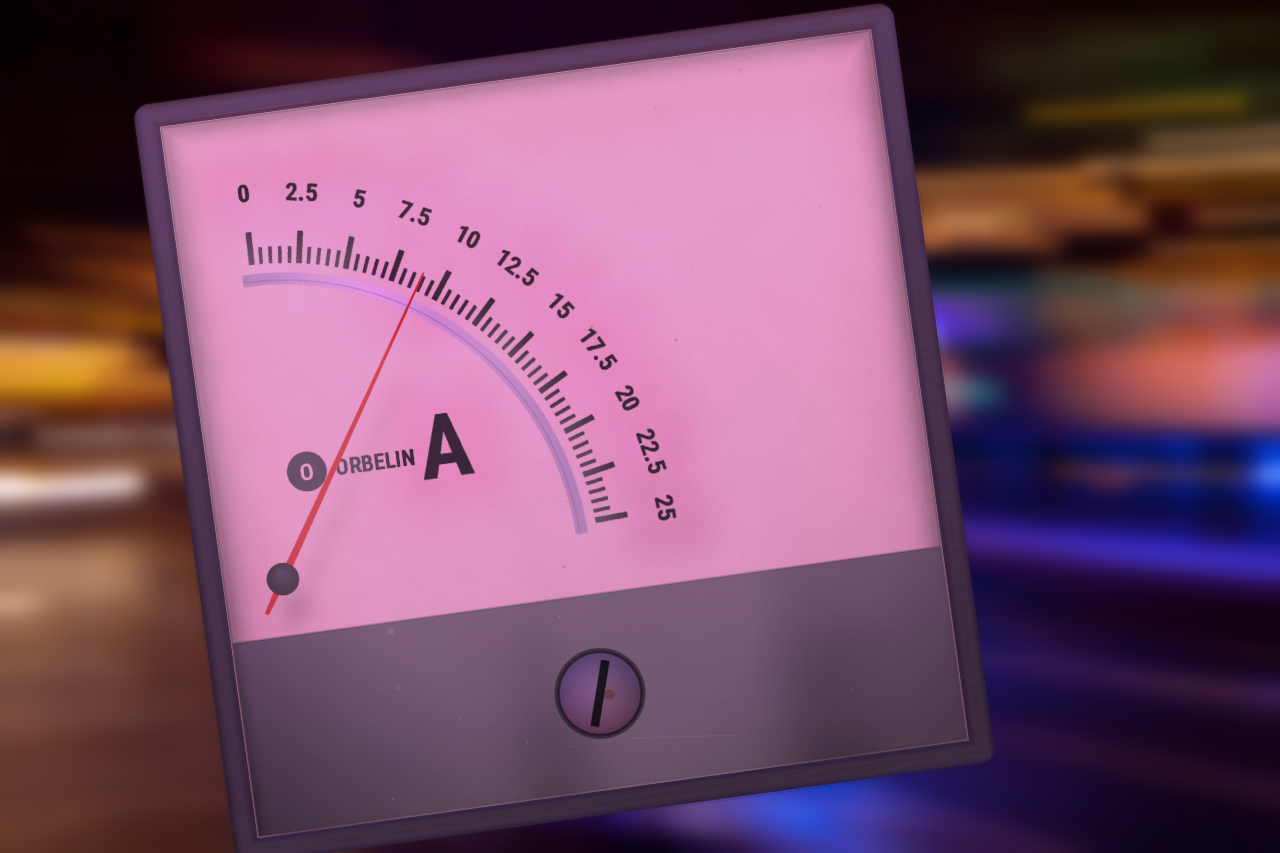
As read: 9,A
